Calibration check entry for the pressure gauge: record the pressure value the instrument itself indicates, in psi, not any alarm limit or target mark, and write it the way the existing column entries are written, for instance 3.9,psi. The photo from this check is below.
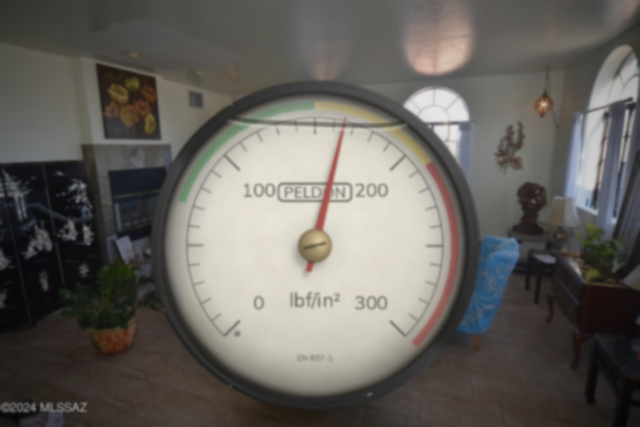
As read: 165,psi
